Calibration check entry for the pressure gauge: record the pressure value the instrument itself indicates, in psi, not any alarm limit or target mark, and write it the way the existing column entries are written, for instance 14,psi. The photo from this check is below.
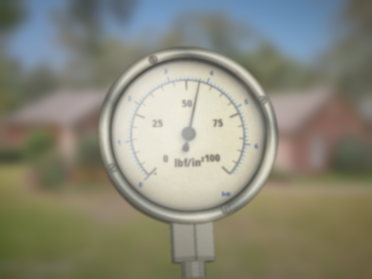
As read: 55,psi
